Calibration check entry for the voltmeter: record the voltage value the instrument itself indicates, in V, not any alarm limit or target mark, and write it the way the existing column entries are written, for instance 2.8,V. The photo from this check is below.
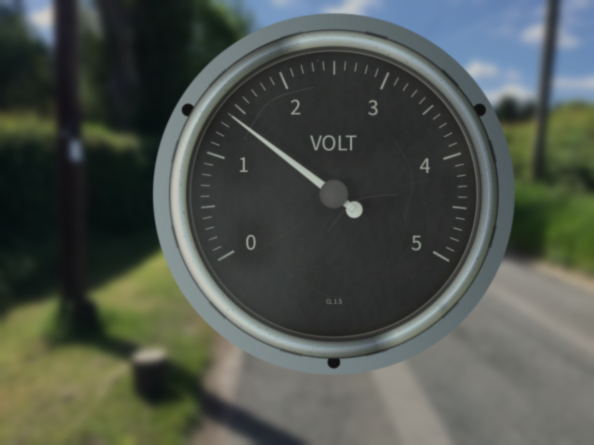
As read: 1.4,V
